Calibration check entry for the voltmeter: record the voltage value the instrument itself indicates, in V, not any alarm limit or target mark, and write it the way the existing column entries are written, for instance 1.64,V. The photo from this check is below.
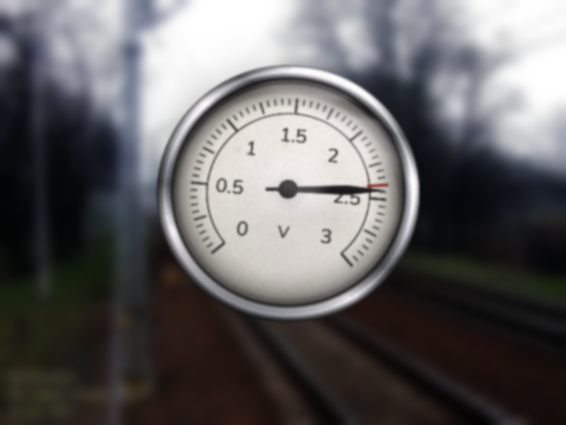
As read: 2.45,V
